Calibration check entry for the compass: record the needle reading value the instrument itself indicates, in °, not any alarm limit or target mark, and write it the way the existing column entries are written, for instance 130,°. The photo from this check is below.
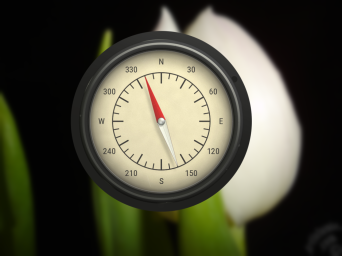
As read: 340,°
